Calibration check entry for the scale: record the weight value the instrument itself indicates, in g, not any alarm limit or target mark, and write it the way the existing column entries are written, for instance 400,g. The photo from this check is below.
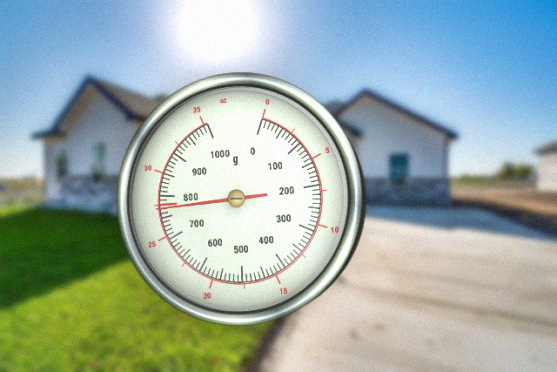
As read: 770,g
